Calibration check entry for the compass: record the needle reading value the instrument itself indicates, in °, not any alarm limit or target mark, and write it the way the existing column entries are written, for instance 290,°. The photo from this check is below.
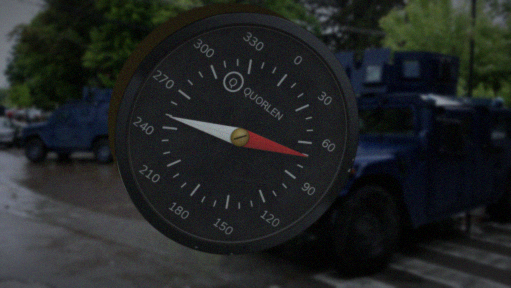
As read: 70,°
